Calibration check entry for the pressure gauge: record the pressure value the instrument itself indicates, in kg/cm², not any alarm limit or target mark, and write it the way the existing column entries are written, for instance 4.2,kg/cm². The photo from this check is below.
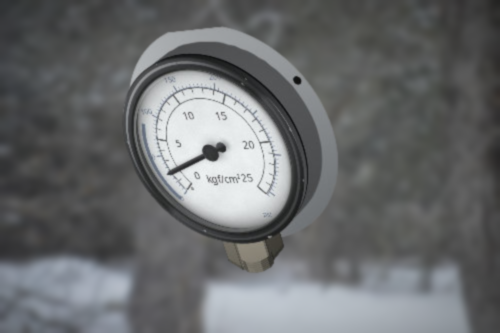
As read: 2,kg/cm²
